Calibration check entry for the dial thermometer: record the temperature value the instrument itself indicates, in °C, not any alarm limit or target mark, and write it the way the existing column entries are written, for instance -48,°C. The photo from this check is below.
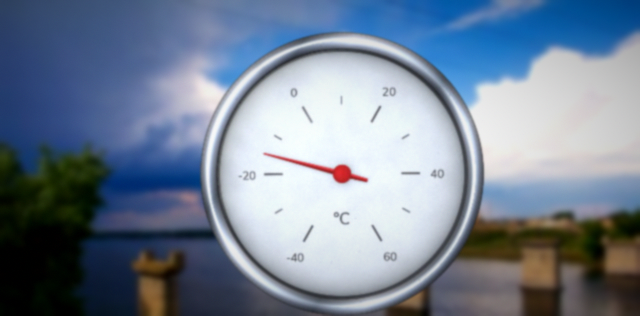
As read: -15,°C
